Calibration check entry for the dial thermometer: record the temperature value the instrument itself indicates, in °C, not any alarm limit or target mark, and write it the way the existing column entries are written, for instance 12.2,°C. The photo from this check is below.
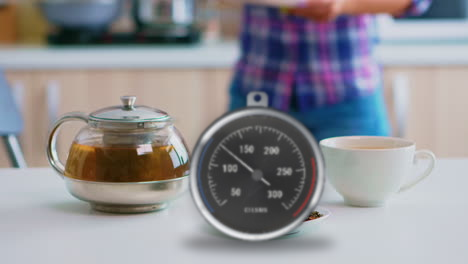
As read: 125,°C
